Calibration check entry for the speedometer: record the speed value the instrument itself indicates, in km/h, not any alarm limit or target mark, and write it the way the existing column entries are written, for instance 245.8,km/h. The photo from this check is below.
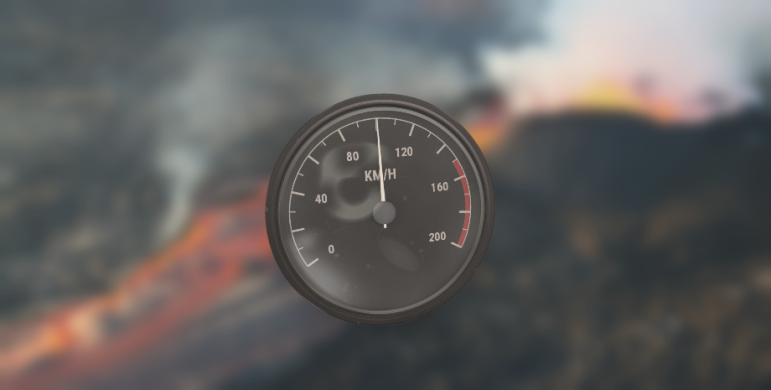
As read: 100,km/h
